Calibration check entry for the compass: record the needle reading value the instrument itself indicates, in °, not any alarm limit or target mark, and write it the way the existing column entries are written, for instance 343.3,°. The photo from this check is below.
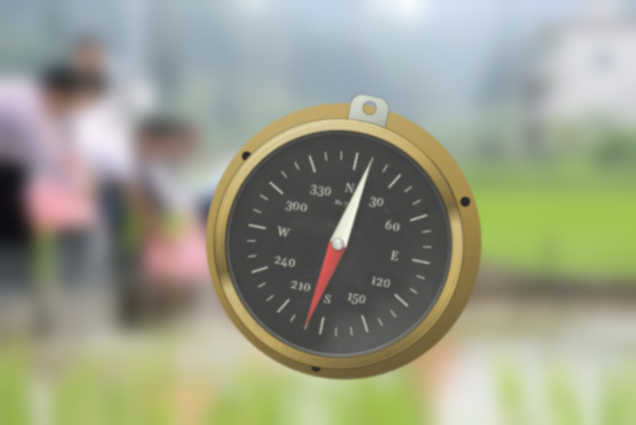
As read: 190,°
